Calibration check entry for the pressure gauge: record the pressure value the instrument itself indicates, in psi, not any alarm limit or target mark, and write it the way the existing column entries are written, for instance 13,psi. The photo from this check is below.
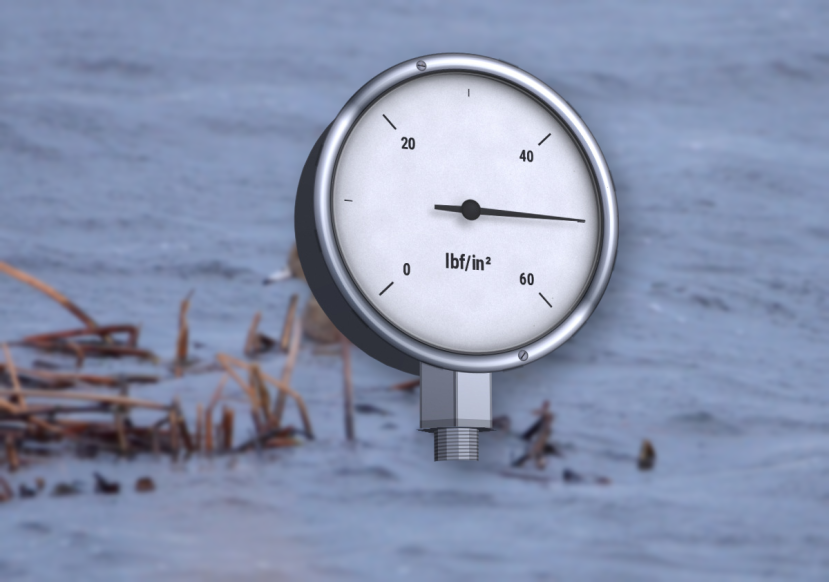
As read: 50,psi
